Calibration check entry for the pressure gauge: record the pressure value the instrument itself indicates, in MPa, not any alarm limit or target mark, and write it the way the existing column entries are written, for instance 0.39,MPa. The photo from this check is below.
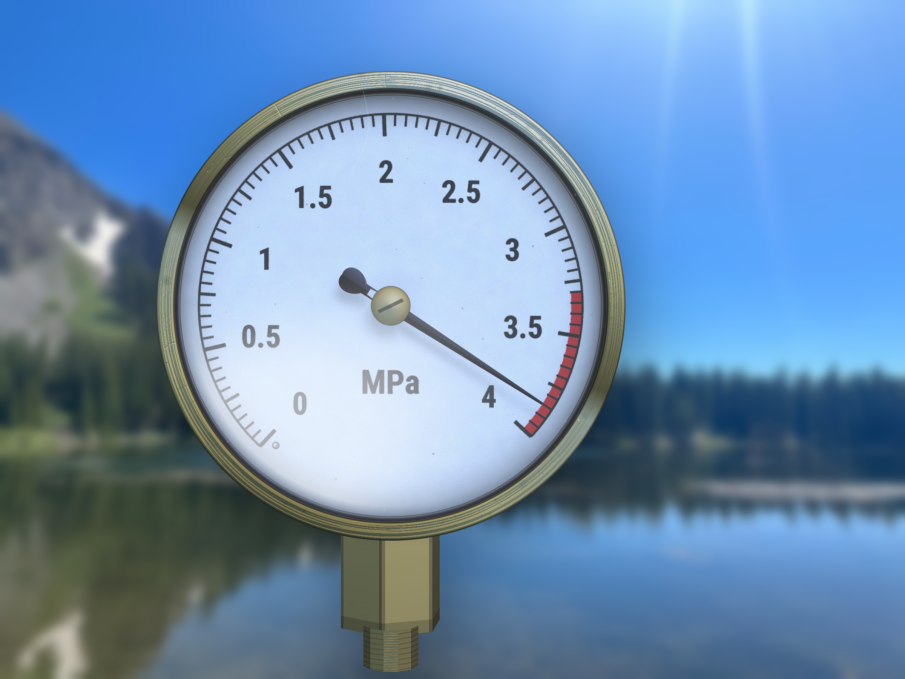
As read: 3.85,MPa
